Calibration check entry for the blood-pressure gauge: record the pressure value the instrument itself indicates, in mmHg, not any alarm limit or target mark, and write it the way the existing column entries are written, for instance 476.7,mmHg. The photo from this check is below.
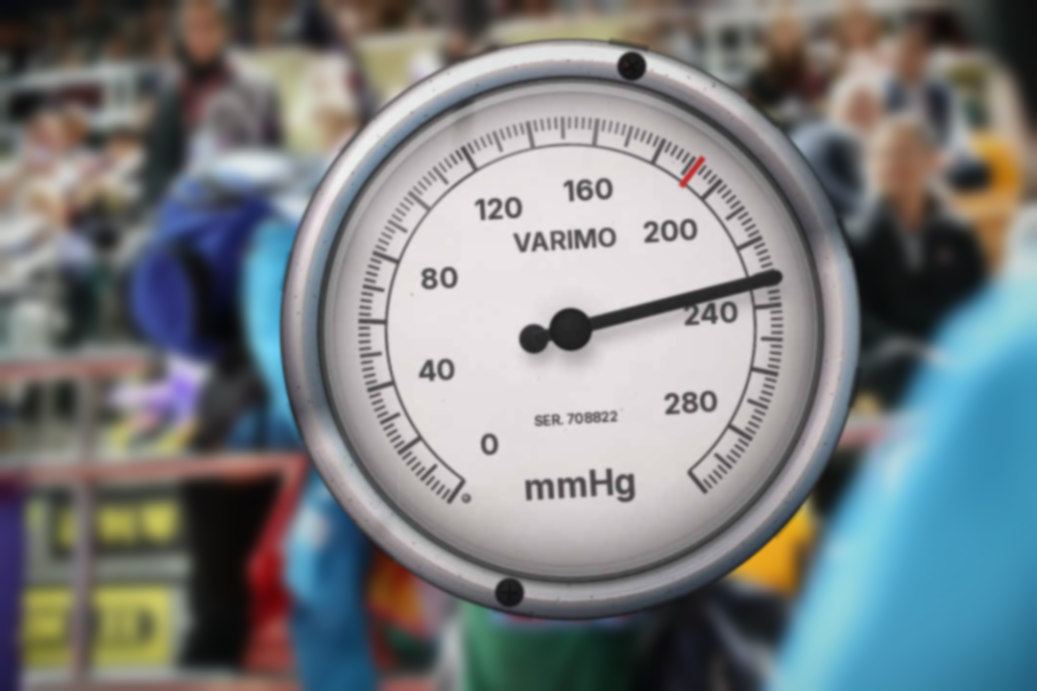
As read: 232,mmHg
